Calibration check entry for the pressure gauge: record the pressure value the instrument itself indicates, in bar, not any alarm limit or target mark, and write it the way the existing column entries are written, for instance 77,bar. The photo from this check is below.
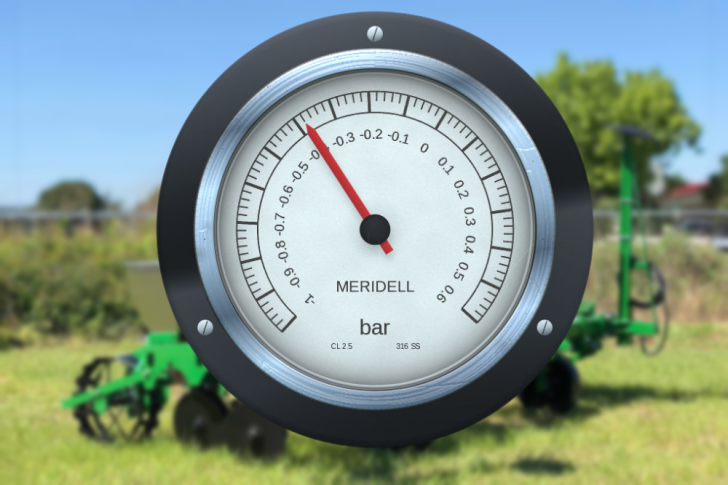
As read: -0.38,bar
